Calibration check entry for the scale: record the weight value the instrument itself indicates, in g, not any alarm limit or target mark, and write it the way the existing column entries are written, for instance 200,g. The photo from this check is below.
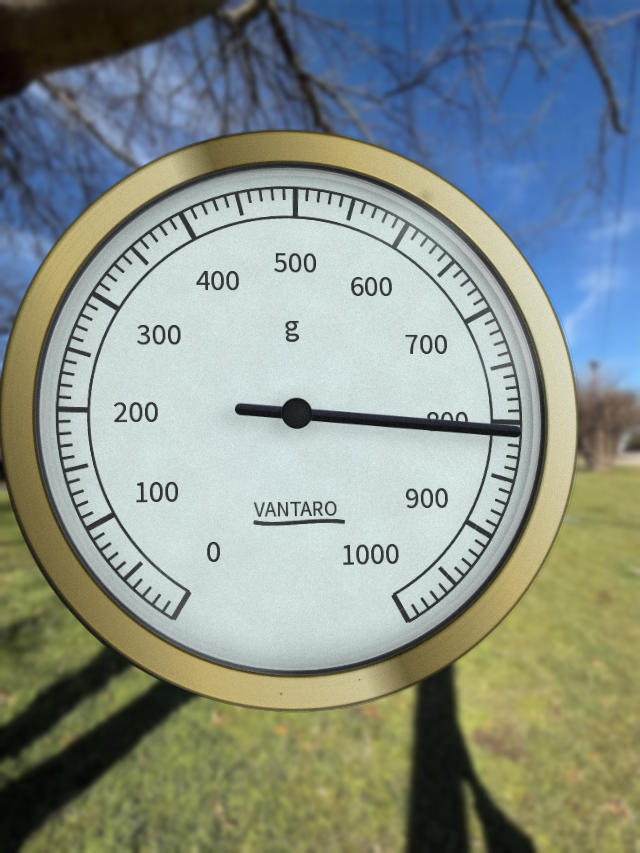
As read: 810,g
